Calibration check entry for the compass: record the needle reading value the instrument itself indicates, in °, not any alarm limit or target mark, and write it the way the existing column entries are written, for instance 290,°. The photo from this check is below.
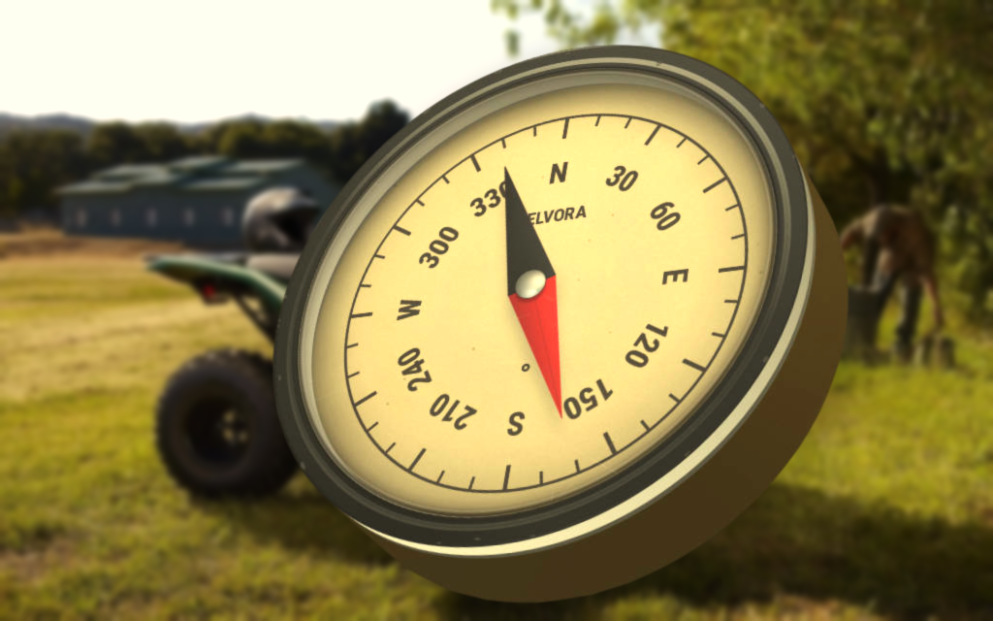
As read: 160,°
